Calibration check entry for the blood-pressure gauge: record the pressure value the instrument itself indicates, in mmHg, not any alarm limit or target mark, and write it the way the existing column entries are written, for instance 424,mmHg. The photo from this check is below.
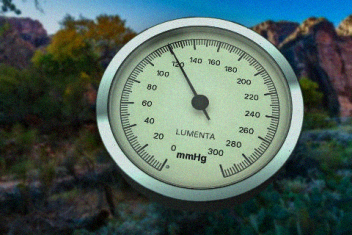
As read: 120,mmHg
